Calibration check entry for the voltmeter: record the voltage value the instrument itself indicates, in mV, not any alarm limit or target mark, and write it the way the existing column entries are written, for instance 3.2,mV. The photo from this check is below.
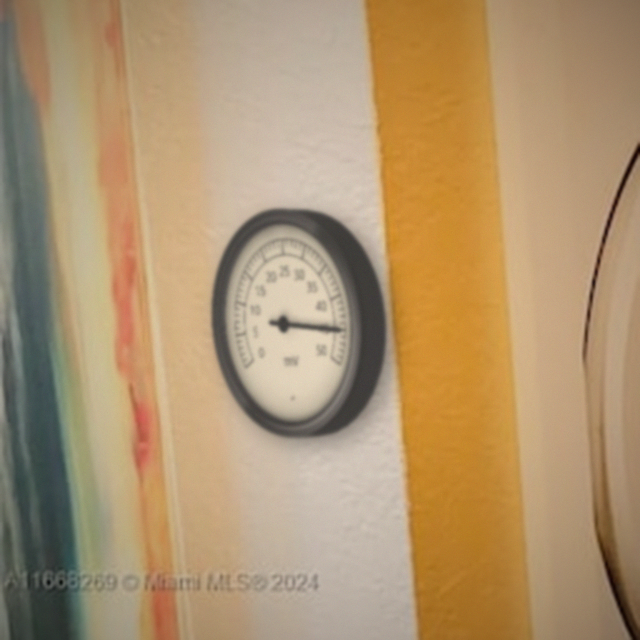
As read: 45,mV
